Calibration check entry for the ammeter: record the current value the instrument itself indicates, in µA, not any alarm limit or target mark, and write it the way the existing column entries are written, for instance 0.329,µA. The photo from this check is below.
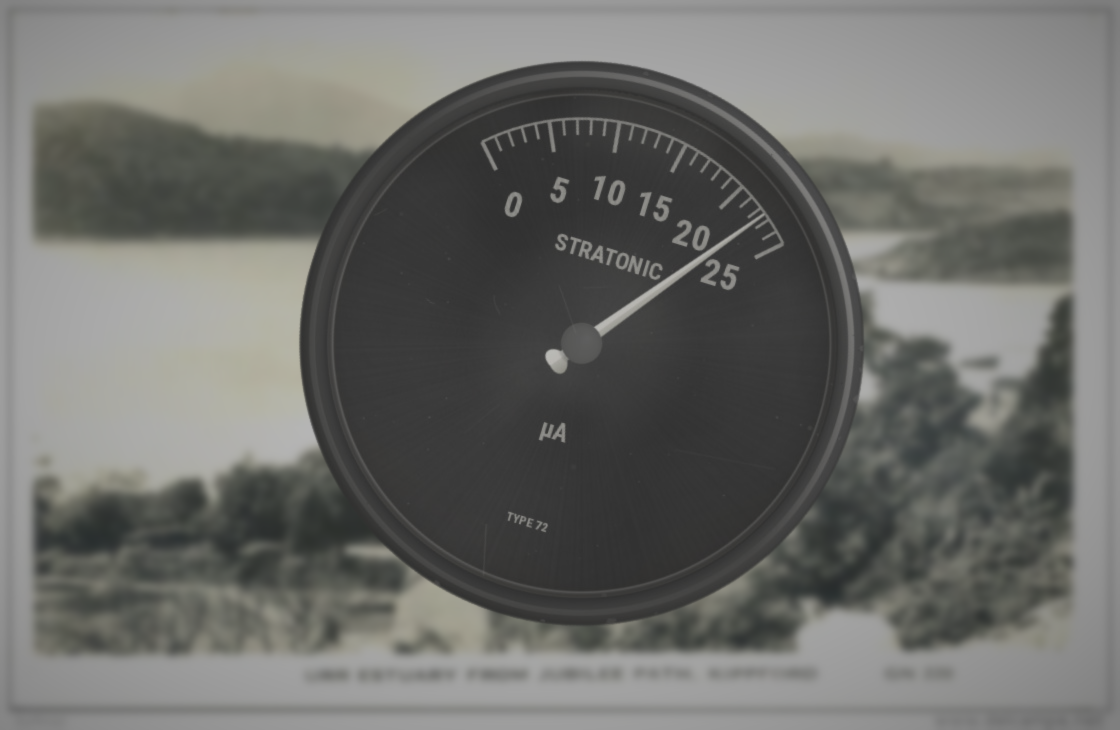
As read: 22.5,µA
